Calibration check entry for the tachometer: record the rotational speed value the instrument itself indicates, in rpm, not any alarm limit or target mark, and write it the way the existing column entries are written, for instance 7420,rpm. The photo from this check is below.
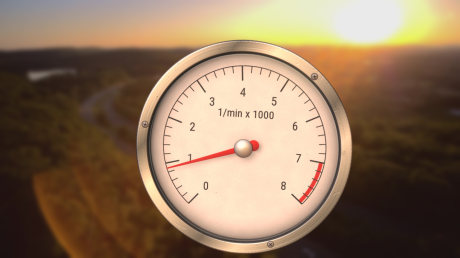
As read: 900,rpm
